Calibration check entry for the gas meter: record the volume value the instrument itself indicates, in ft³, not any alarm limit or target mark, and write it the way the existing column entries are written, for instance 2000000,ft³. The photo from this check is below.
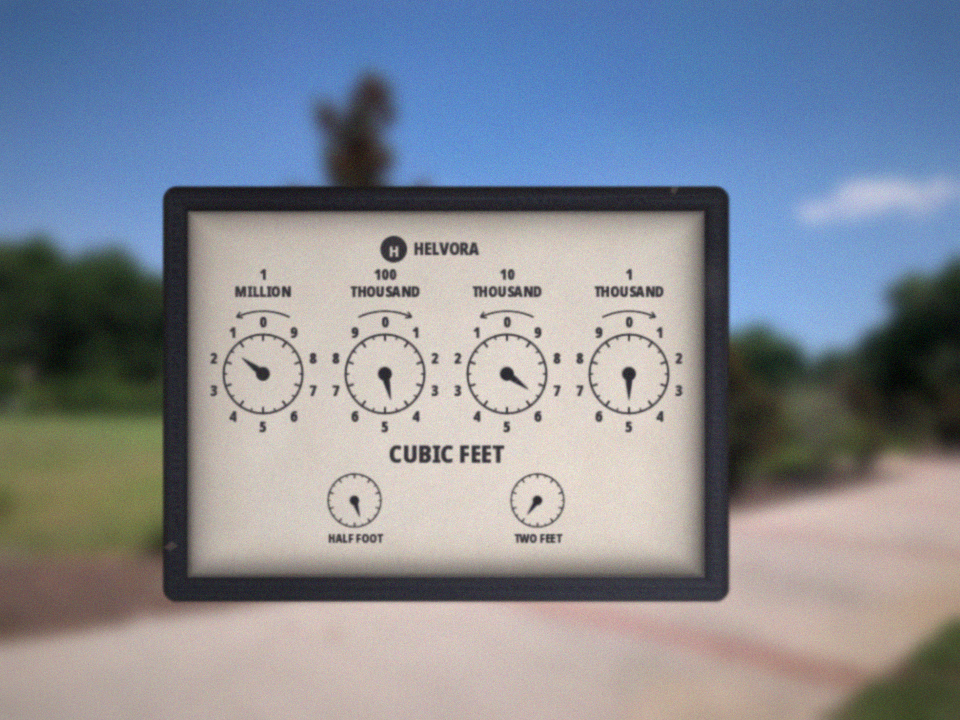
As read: 146500,ft³
